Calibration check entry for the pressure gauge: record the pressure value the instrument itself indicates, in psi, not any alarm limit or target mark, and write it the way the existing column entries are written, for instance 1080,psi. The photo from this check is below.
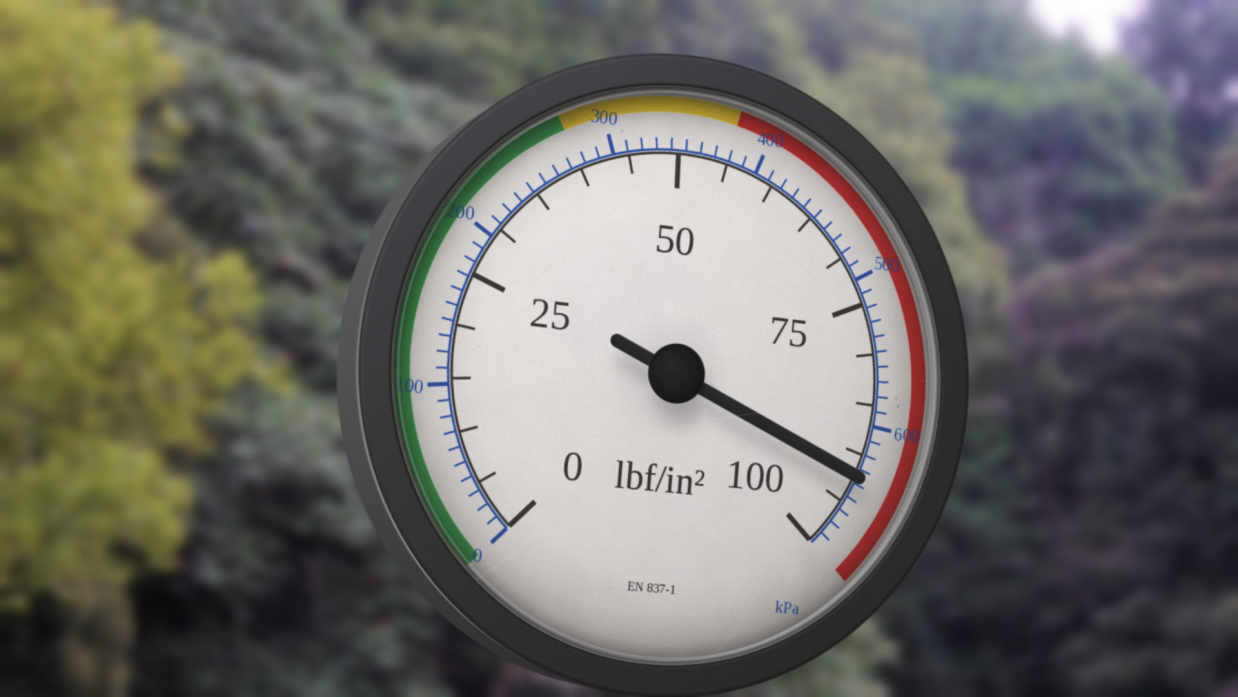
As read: 92.5,psi
